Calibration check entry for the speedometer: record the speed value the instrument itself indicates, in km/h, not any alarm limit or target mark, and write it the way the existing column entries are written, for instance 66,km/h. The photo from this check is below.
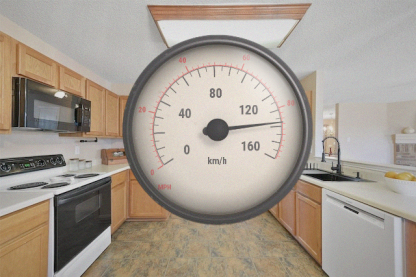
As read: 137.5,km/h
